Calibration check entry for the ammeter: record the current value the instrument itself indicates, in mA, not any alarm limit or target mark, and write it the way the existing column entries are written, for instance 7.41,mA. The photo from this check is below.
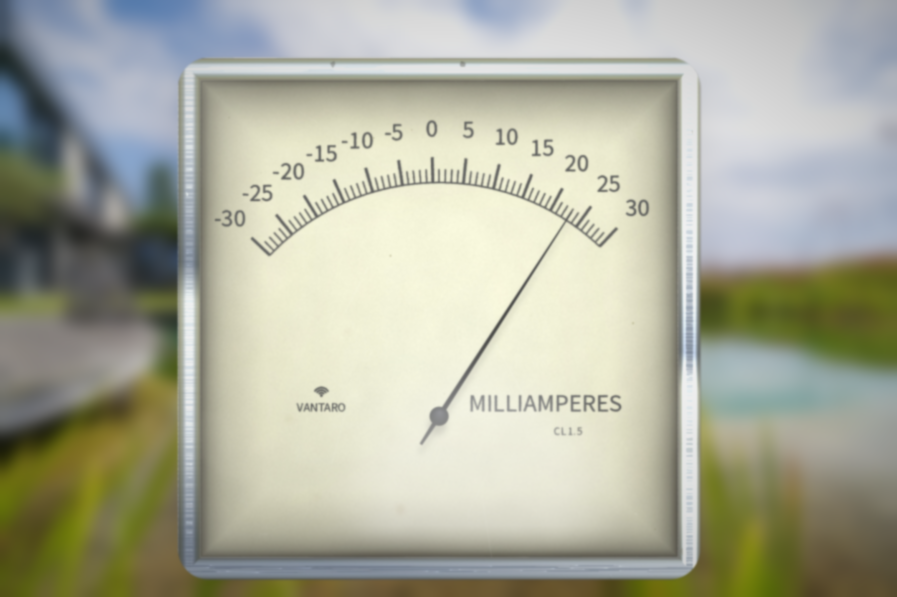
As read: 23,mA
